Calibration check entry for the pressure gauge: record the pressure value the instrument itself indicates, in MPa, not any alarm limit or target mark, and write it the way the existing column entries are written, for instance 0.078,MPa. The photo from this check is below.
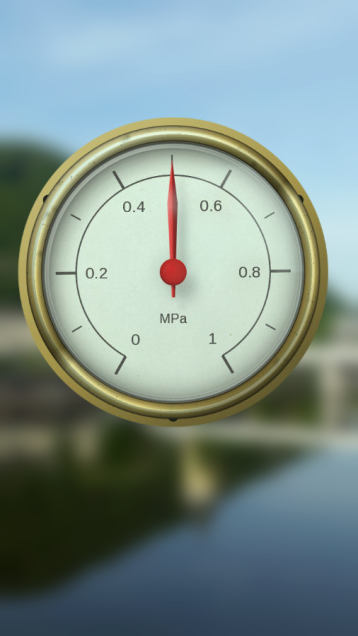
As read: 0.5,MPa
